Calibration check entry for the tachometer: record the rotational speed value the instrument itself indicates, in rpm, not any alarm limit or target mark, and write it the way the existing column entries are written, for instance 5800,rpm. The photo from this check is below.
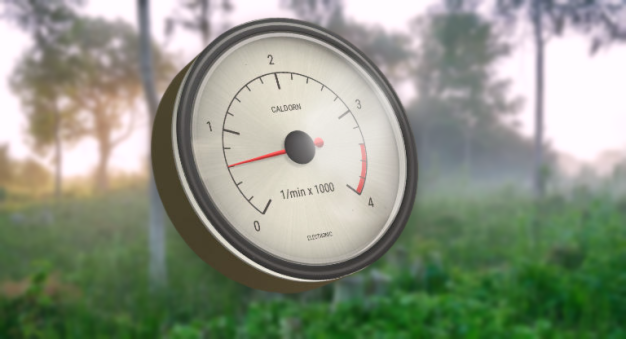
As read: 600,rpm
